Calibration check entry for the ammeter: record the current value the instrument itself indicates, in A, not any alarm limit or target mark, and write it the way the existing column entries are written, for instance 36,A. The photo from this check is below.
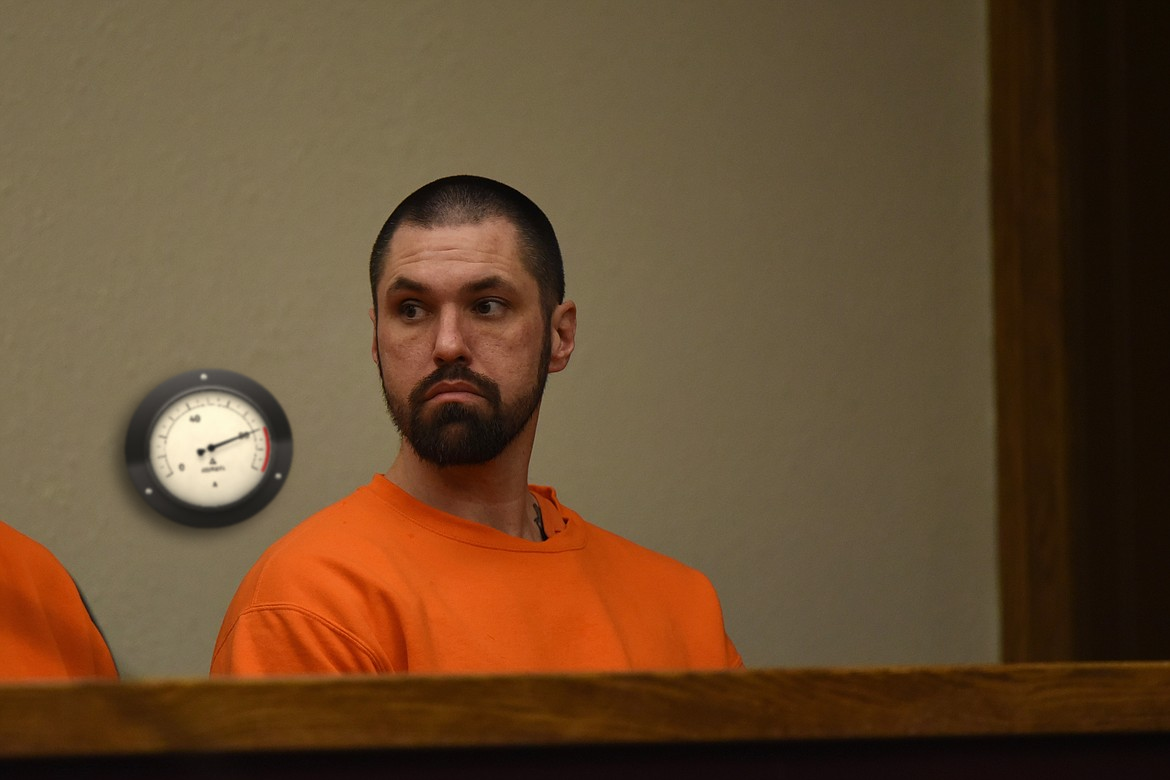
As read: 80,A
